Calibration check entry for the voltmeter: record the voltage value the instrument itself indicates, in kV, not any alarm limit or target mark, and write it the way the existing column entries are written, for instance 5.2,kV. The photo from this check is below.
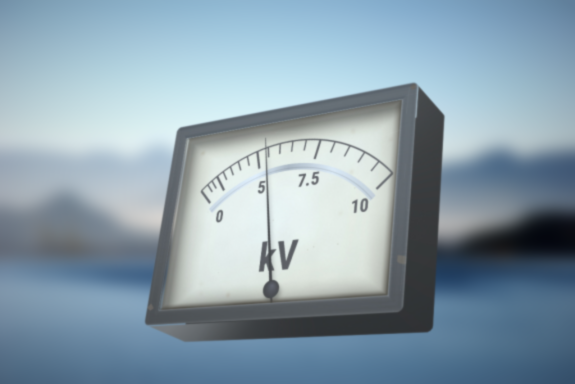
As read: 5.5,kV
